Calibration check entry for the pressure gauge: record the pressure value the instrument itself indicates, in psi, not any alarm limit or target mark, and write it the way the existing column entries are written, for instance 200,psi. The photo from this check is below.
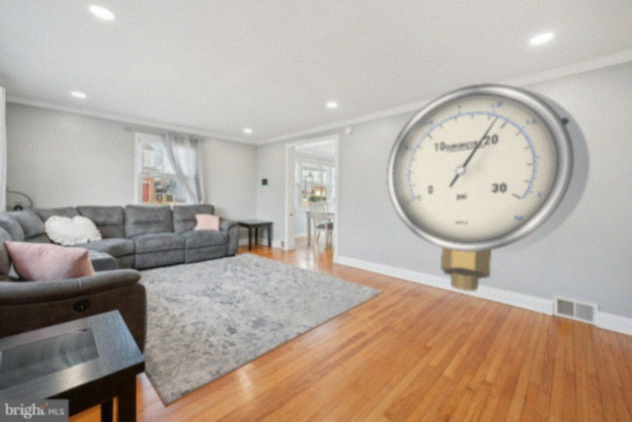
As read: 19,psi
